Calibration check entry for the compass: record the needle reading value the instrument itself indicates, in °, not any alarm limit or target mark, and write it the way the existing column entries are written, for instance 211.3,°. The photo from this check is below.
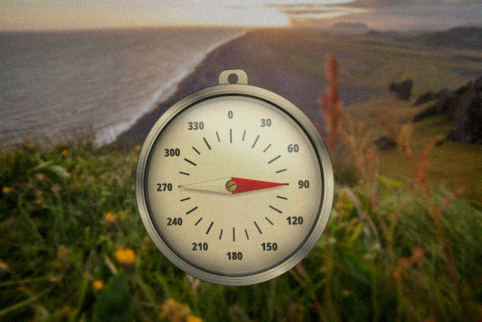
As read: 90,°
